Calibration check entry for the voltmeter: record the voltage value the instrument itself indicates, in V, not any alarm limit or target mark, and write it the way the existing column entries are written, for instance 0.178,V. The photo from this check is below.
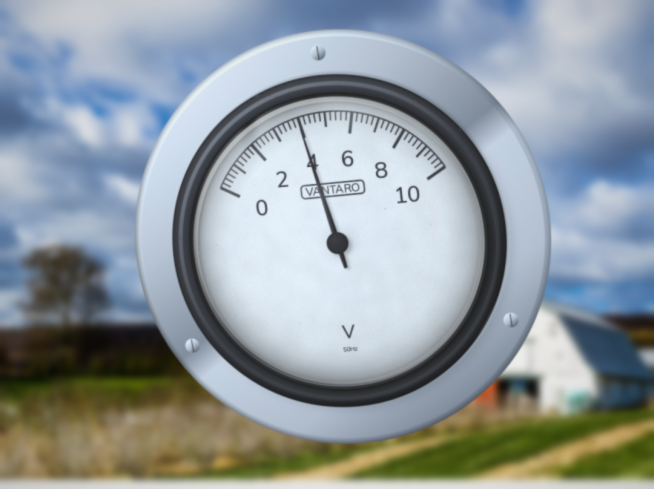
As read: 4,V
